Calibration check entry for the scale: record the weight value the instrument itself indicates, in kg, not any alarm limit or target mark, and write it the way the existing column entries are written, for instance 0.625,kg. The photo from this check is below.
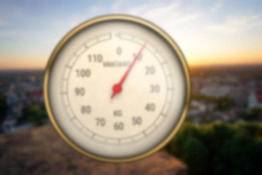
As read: 10,kg
